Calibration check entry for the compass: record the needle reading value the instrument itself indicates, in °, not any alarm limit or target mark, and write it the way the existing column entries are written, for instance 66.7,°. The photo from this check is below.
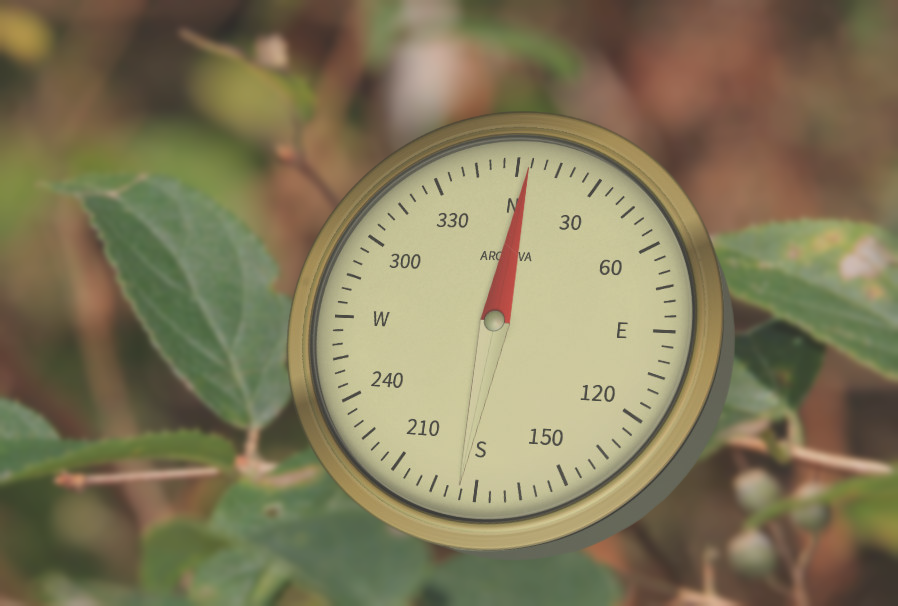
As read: 5,°
